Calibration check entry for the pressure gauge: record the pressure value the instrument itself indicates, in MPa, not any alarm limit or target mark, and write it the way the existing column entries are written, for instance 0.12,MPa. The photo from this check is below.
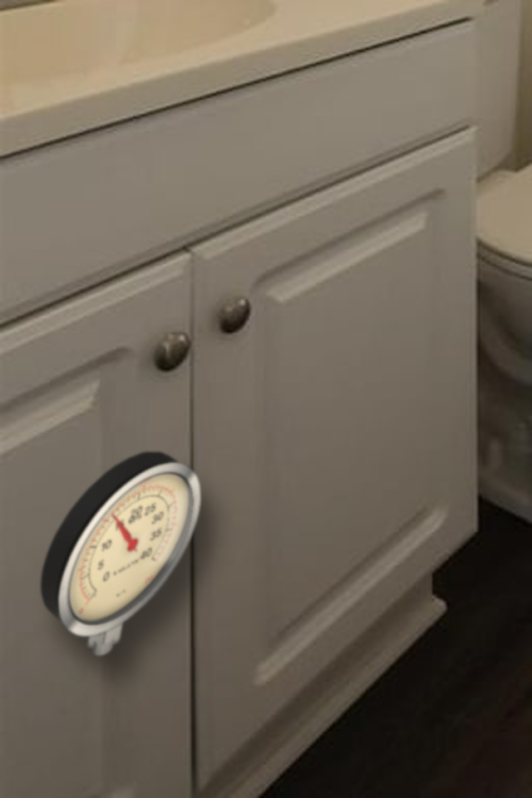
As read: 15,MPa
